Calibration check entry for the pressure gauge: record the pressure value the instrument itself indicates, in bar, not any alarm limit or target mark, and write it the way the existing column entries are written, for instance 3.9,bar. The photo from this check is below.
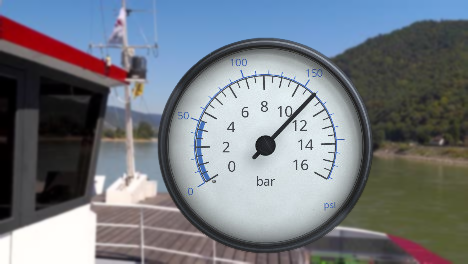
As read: 11,bar
